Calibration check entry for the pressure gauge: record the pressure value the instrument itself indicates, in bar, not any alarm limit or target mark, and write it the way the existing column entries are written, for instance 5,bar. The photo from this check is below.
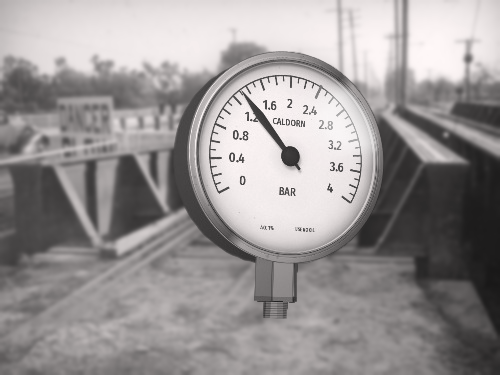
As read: 1.3,bar
